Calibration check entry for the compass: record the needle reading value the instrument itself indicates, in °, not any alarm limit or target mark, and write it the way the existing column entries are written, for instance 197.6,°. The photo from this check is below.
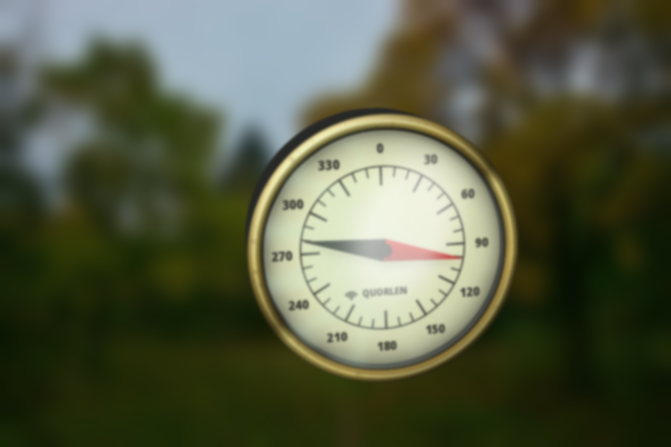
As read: 100,°
